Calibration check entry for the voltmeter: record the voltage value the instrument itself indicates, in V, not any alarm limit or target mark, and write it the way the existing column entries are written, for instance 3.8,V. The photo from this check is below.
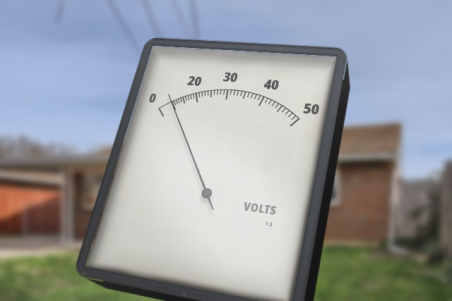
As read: 10,V
